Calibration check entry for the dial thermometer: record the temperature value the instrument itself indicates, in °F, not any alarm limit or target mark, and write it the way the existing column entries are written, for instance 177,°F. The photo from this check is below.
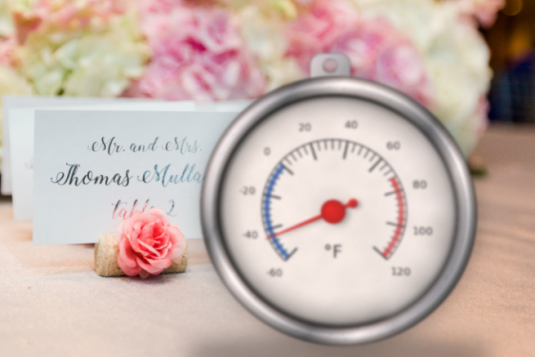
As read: -44,°F
